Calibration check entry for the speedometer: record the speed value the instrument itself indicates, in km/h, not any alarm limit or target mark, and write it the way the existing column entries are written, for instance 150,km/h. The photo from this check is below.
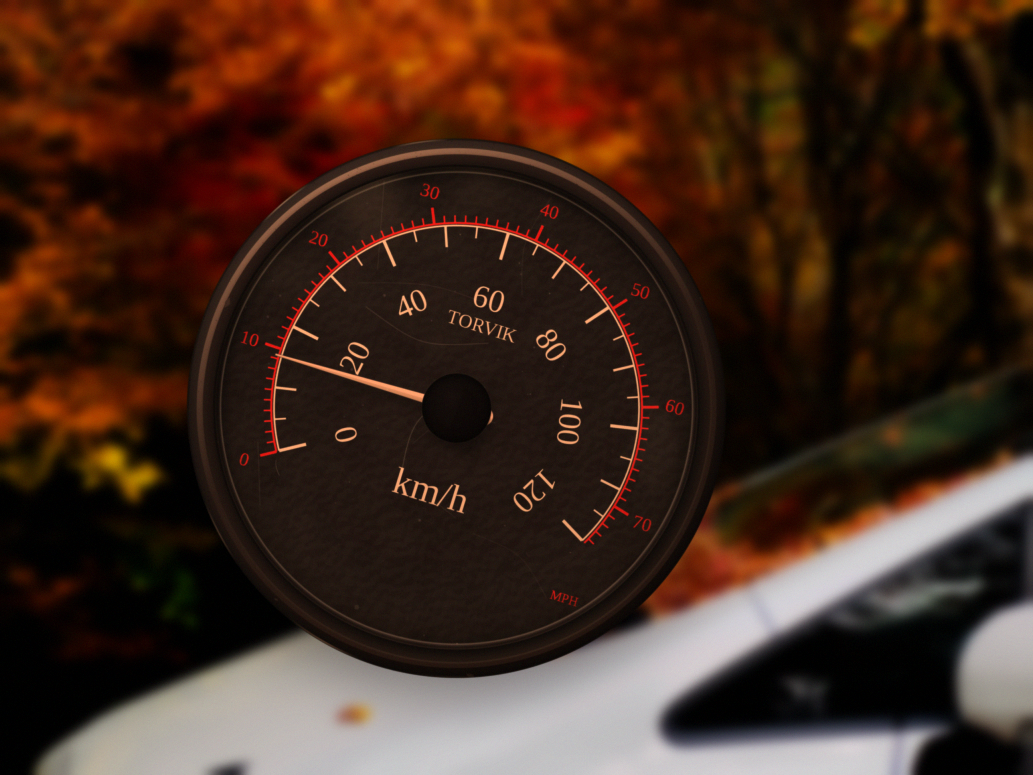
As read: 15,km/h
